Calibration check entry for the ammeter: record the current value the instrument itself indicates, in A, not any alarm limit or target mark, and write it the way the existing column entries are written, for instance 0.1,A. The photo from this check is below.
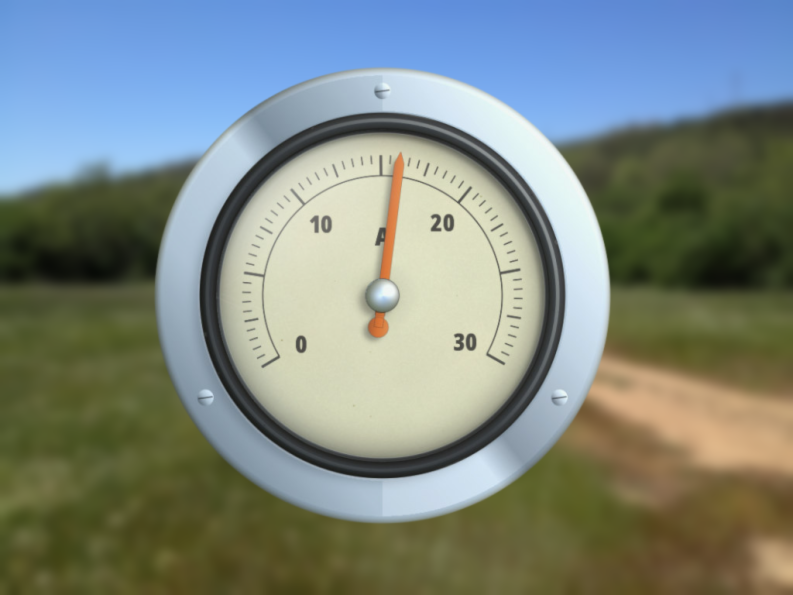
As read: 16,A
